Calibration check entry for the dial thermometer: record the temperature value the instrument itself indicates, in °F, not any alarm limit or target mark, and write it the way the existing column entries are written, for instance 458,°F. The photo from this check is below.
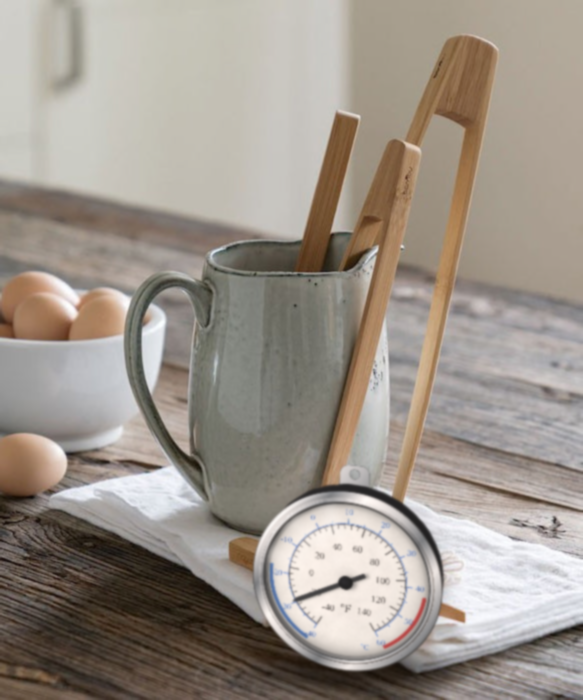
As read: -20,°F
